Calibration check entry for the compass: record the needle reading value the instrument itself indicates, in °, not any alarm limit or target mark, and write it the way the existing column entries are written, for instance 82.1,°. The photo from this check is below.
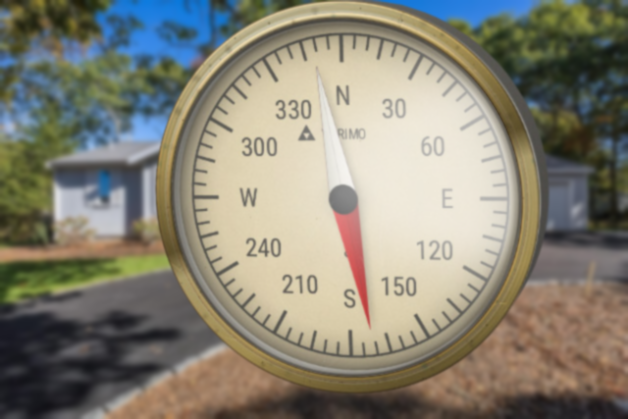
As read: 170,°
